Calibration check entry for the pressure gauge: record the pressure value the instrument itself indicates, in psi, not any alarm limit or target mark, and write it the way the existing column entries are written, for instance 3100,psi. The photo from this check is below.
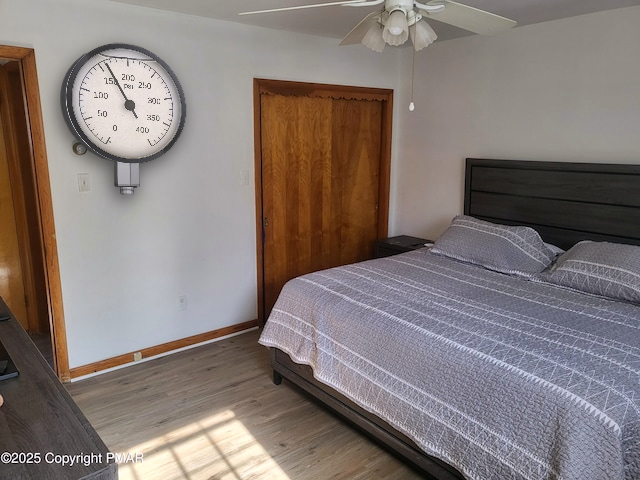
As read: 160,psi
